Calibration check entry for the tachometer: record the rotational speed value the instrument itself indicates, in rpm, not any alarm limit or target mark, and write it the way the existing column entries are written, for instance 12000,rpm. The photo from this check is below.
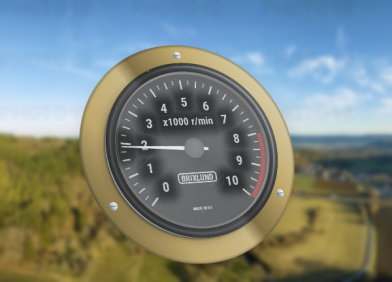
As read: 1875,rpm
